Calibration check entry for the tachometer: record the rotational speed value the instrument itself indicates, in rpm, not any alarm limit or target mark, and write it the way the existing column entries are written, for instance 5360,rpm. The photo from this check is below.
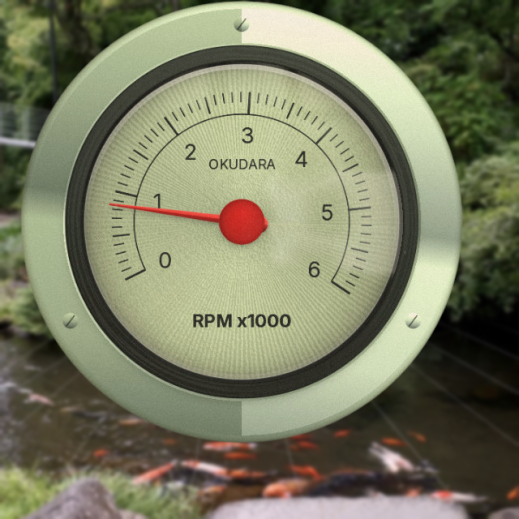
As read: 850,rpm
